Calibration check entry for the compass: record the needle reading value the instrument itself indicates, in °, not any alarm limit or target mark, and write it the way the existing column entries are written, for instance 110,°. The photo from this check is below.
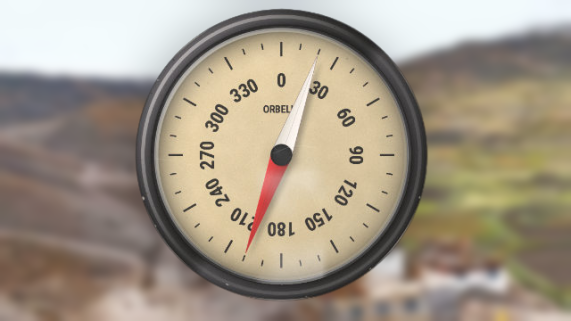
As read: 200,°
